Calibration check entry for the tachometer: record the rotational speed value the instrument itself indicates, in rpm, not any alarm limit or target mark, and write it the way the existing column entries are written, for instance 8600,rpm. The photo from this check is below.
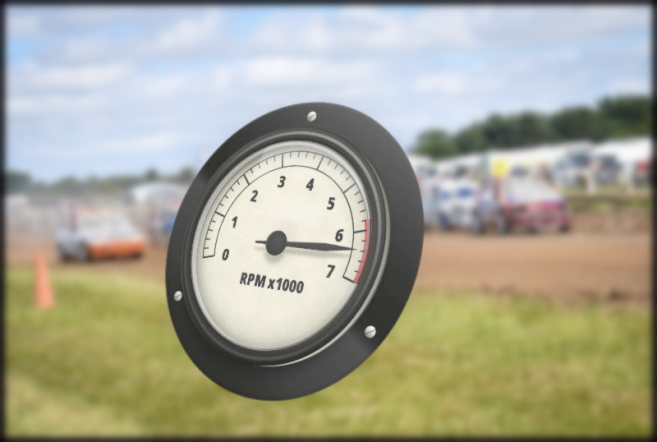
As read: 6400,rpm
